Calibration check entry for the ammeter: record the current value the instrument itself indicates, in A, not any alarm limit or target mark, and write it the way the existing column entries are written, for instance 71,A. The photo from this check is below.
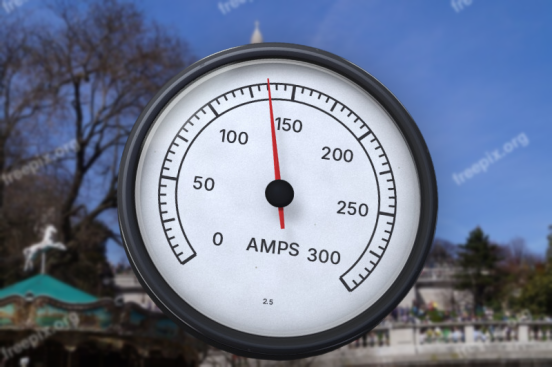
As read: 135,A
